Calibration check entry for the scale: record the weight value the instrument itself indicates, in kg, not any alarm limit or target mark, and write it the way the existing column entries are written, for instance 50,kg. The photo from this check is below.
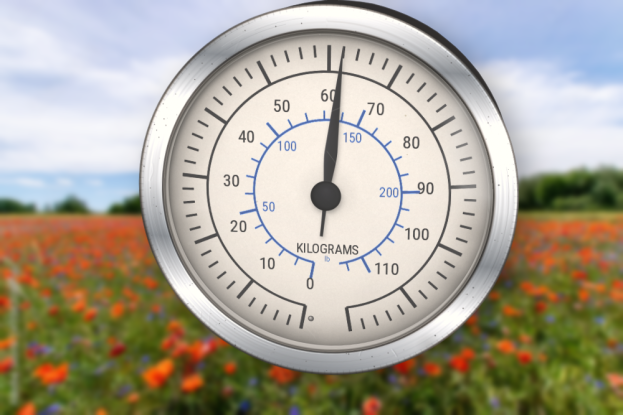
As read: 62,kg
